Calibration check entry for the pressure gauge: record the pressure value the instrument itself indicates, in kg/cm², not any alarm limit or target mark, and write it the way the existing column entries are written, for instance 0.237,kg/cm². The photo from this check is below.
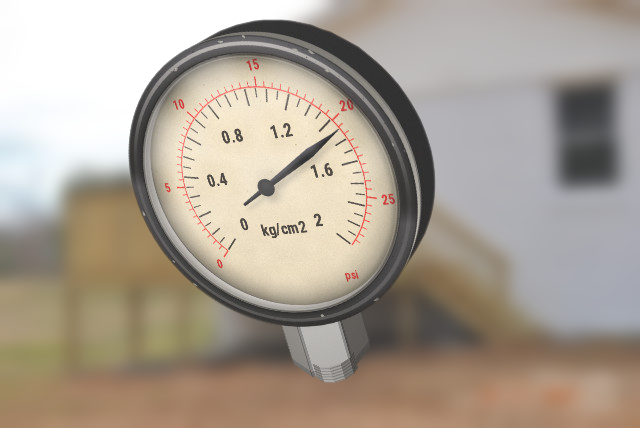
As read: 1.45,kg/cm²
